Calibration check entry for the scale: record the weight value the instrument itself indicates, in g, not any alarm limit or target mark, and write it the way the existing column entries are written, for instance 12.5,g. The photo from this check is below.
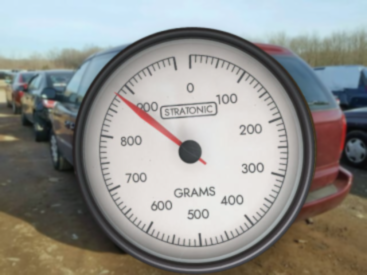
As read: 880,g
